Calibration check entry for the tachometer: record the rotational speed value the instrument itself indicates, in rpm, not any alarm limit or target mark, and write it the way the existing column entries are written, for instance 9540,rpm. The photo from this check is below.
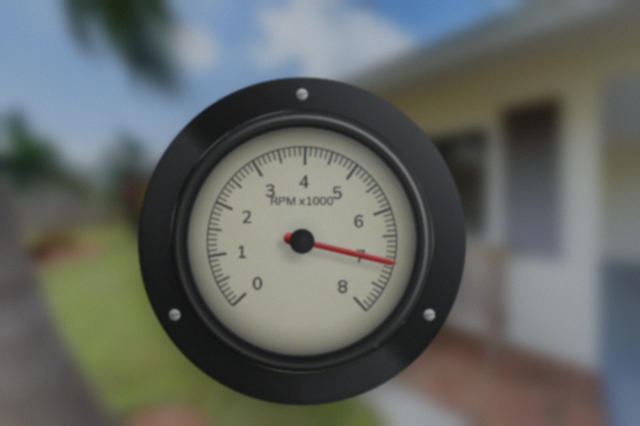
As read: 7000,rpm
